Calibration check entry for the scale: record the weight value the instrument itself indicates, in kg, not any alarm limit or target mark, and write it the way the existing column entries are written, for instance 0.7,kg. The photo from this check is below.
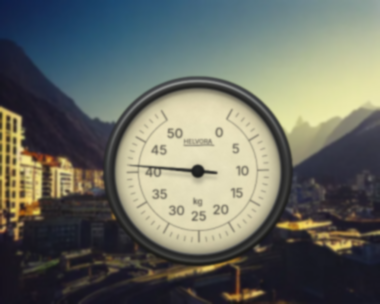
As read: 41,kg
